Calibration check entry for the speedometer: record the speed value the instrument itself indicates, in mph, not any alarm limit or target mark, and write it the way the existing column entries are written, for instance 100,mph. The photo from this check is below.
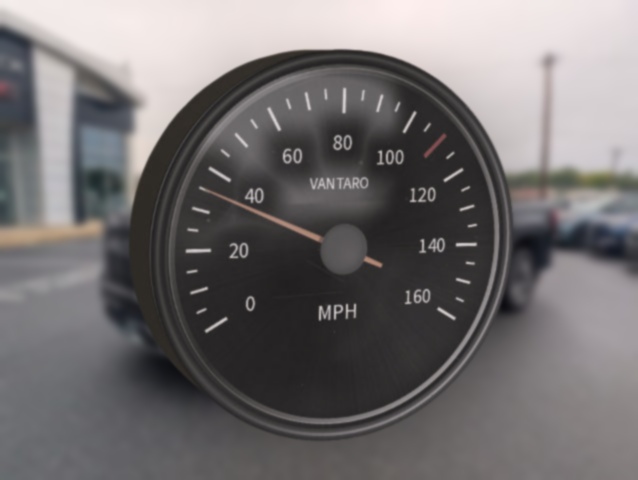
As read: 35,mph
